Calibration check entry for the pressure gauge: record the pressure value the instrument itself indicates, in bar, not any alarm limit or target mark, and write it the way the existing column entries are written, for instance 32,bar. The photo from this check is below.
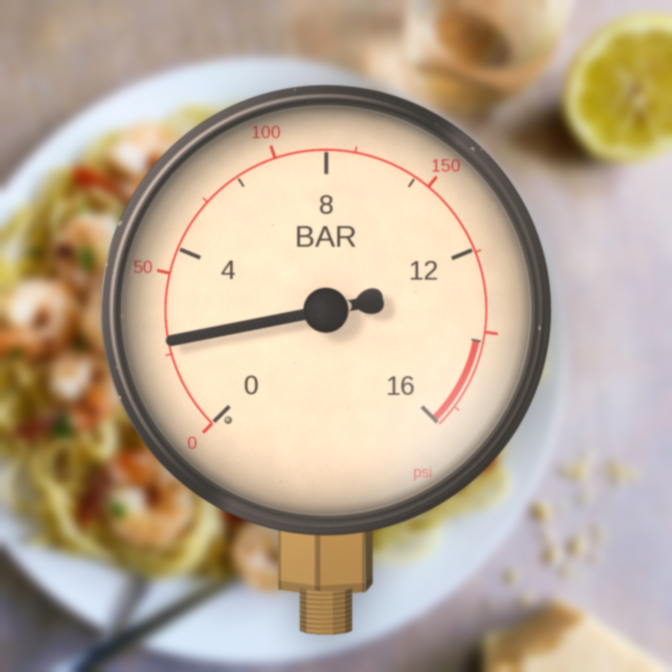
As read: 2,bar
